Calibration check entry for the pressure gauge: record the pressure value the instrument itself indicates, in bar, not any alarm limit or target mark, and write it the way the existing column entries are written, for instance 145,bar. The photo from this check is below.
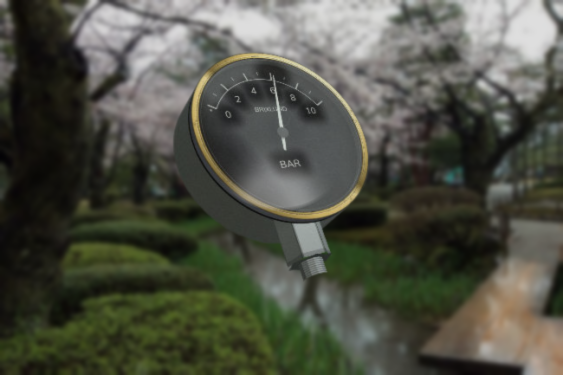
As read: 6,bar
